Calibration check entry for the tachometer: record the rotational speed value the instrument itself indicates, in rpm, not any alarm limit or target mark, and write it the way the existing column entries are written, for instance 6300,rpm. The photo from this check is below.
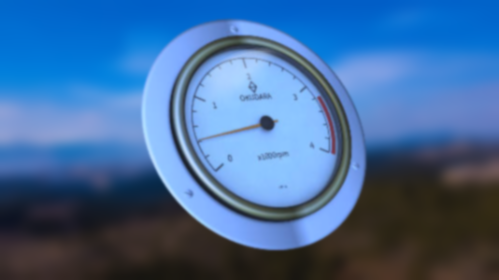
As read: 400,rpm
